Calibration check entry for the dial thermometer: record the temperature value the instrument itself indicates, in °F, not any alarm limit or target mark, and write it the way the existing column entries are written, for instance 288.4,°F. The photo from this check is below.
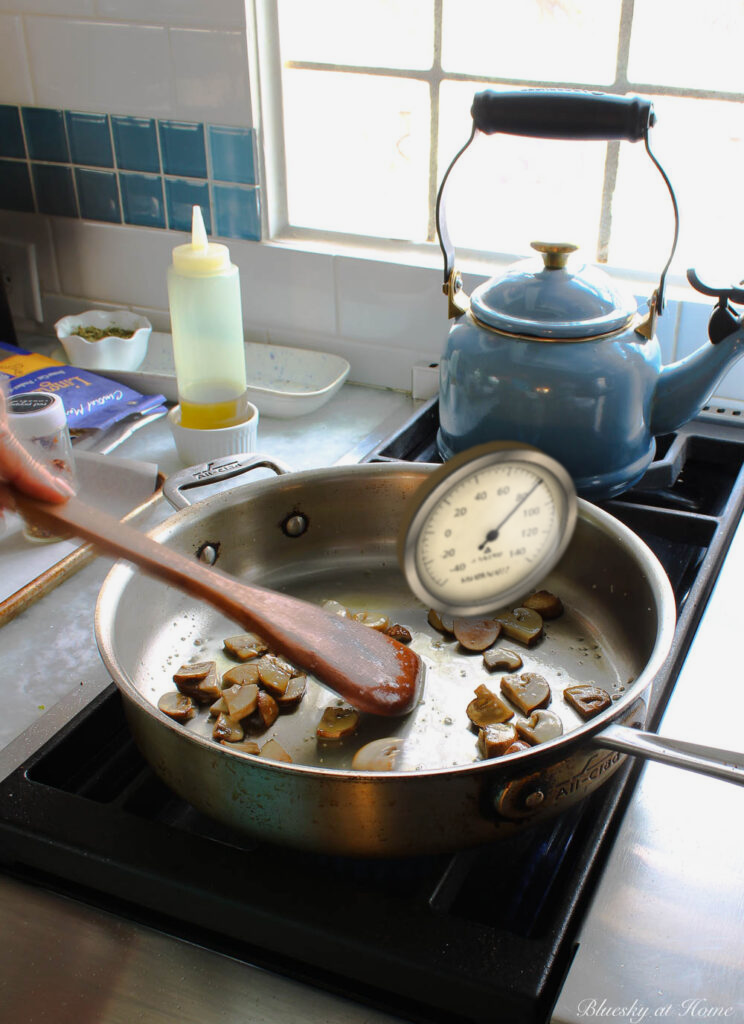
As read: 80,°F
